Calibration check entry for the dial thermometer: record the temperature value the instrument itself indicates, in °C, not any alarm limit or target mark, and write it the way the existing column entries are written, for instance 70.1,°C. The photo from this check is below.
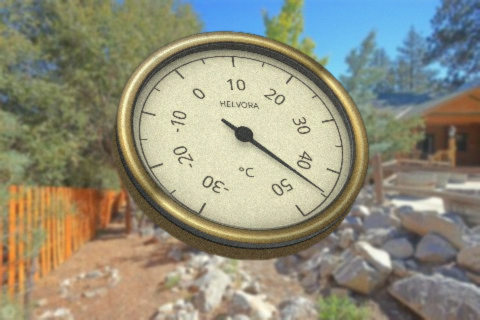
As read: 45,°C
